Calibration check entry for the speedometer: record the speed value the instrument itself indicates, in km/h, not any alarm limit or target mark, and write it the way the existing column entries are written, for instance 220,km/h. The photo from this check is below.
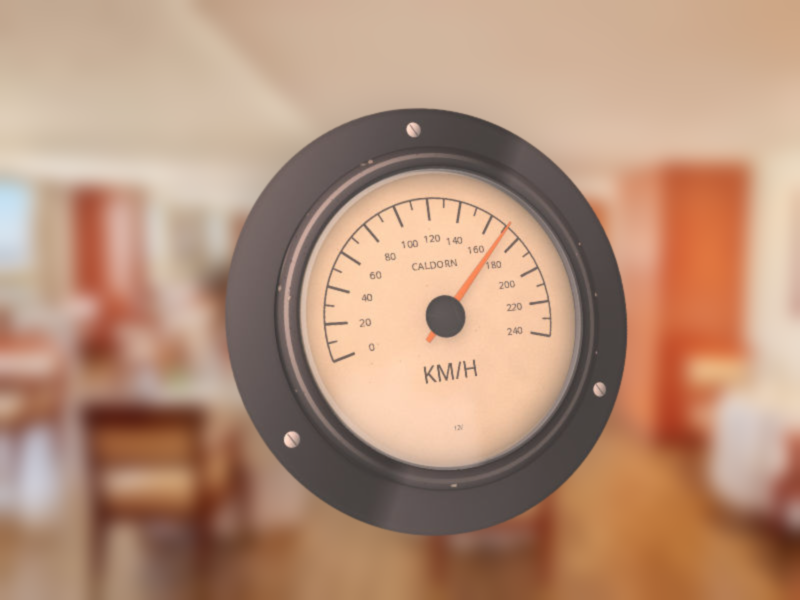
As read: 170,km/h
